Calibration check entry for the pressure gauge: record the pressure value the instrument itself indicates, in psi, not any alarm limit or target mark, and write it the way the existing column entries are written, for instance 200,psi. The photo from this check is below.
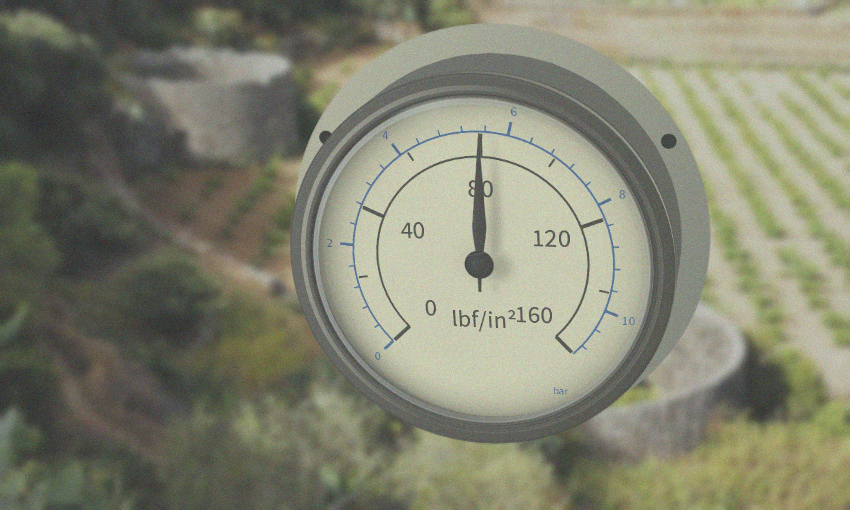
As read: 80,psi
